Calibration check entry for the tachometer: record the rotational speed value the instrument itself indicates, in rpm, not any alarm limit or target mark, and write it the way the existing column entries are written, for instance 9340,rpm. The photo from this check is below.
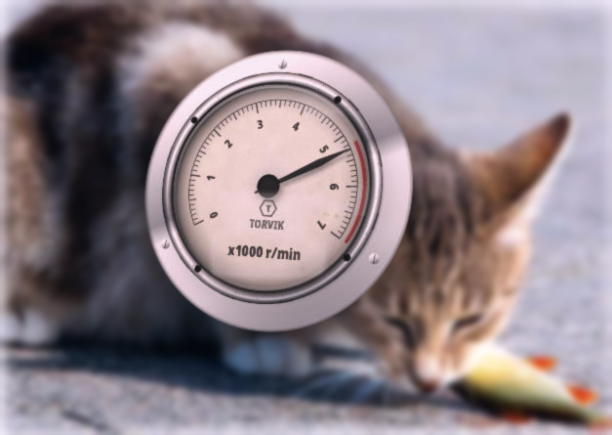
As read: 5300,rpm
